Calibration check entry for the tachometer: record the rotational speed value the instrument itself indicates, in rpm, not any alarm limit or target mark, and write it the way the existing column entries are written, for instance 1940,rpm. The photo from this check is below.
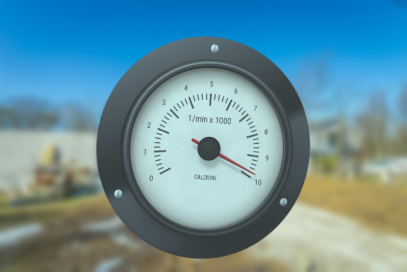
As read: 9800,rpm
